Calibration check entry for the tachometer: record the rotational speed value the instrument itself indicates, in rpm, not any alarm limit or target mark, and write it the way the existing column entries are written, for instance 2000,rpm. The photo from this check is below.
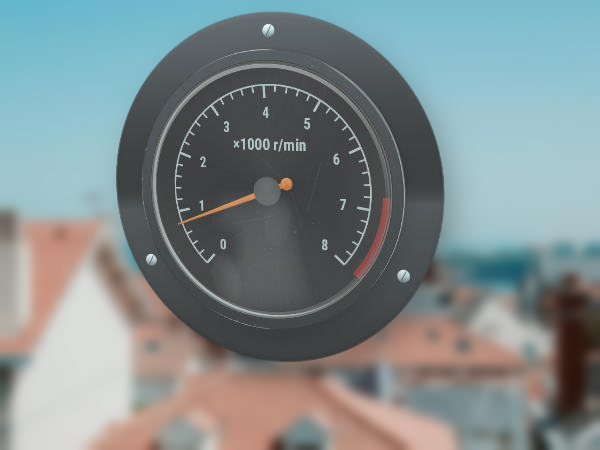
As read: 800,rpm
